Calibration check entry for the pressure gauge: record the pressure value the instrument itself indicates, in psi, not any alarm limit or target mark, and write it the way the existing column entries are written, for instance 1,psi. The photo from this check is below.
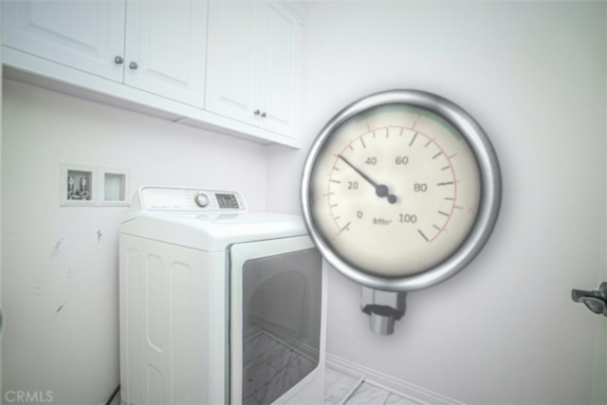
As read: 30,psi
